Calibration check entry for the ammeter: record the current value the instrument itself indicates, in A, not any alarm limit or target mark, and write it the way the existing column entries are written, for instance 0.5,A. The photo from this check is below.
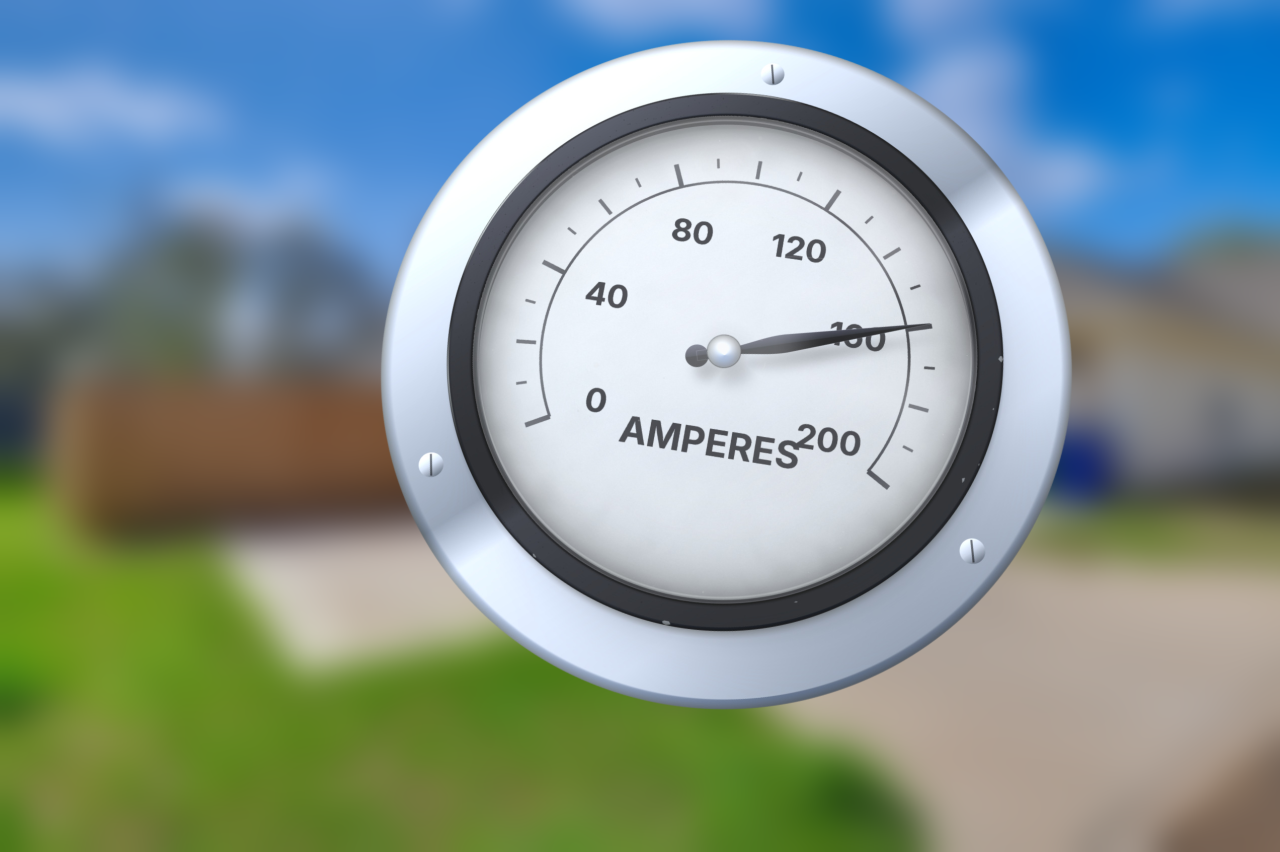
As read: 160,A
